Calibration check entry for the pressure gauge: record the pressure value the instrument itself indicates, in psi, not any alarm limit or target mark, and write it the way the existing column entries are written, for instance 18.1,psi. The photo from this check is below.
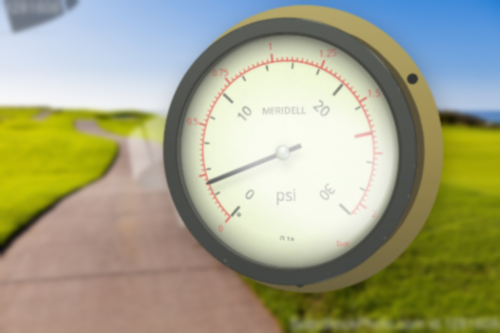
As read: 3,psi
